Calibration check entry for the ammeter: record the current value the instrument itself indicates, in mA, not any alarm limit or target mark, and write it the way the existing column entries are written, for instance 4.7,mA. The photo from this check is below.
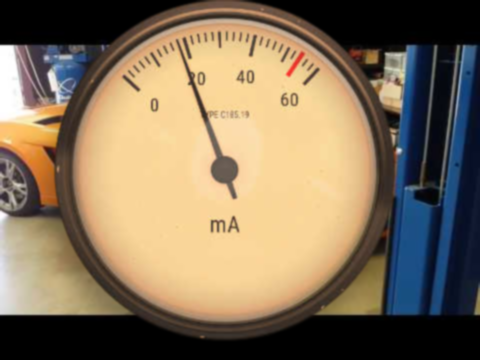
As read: 18,mA
